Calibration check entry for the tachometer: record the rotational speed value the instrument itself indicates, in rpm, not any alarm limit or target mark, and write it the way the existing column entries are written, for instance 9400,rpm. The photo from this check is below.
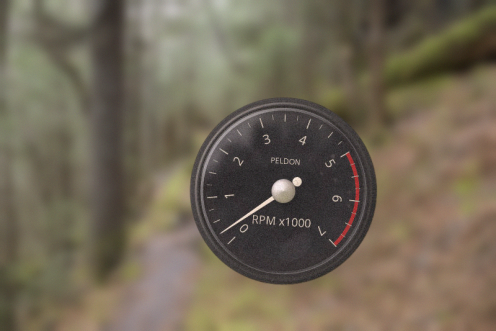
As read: 250,rpm
